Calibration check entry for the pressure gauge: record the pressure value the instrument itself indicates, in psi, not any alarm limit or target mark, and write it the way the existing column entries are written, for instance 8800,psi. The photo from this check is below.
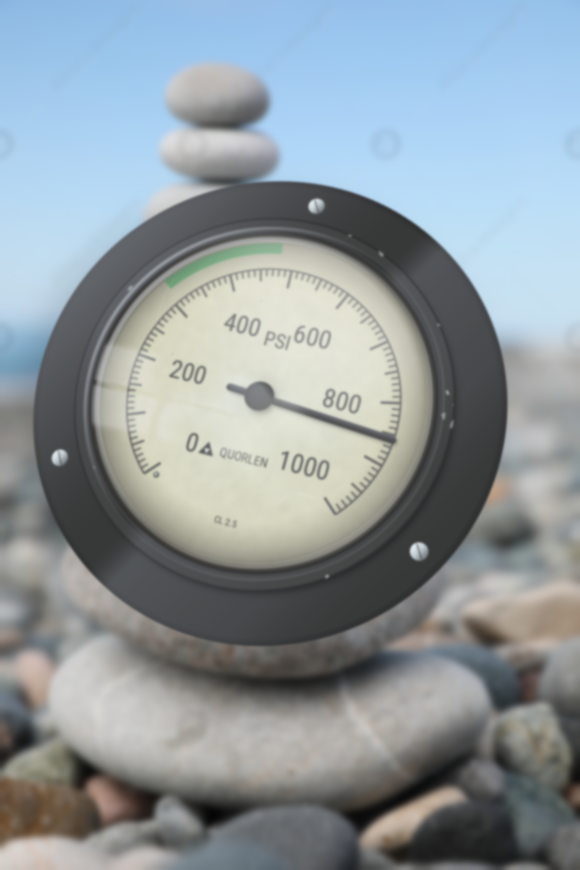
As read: 860,psi
